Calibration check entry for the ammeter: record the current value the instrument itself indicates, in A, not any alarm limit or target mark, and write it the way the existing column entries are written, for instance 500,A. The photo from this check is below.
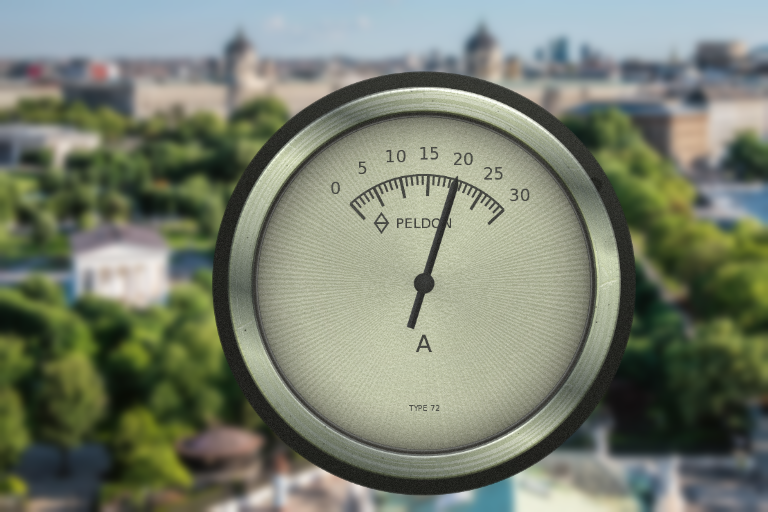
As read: 20,A
